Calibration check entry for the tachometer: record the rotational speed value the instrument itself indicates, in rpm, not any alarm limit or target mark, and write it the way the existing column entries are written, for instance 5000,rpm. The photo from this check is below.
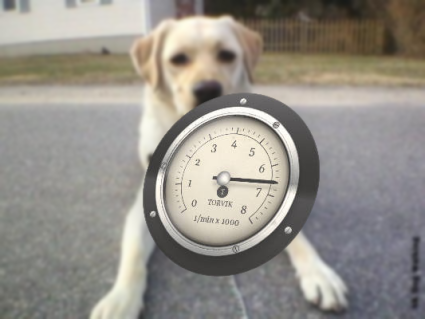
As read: 6600,rpm
